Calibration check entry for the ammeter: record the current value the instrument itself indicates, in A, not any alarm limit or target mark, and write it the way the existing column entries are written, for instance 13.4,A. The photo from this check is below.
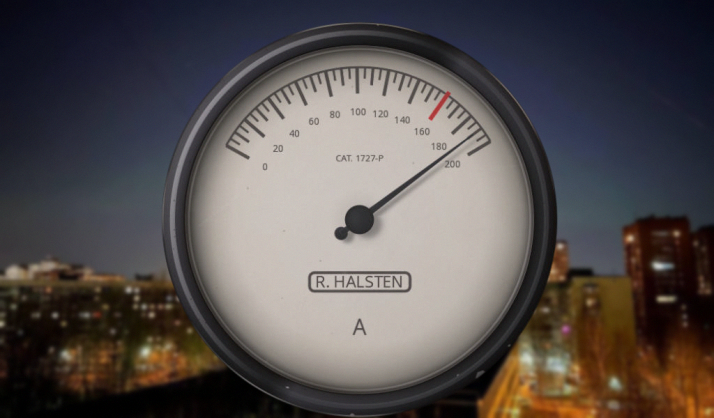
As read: 190,A
